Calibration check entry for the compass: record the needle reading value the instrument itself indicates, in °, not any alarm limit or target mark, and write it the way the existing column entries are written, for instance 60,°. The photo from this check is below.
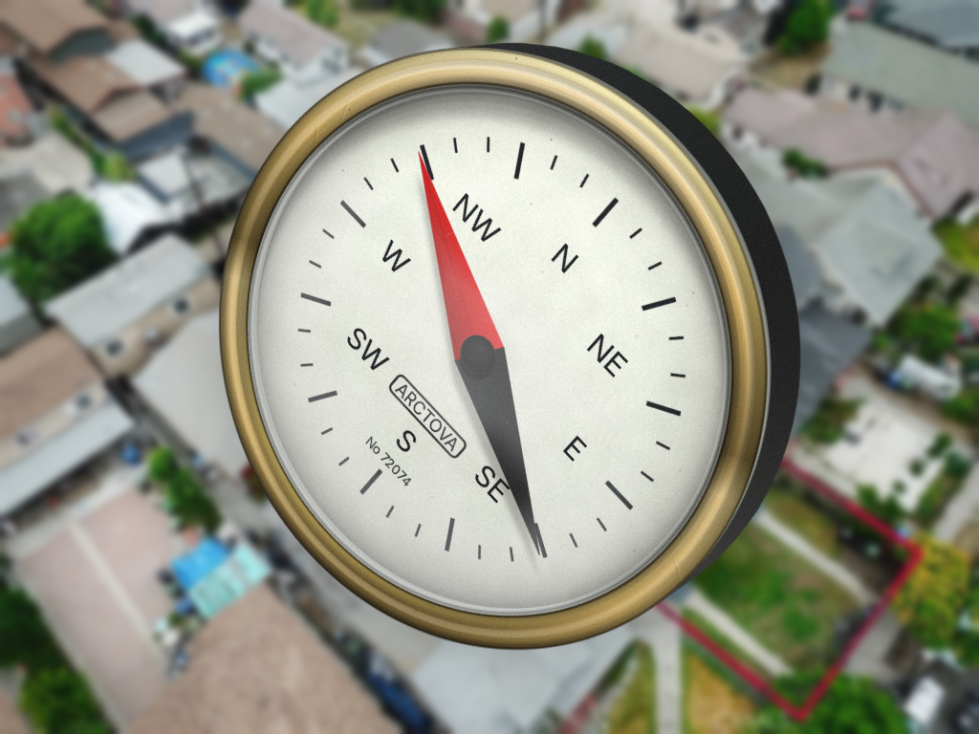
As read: 300,°
